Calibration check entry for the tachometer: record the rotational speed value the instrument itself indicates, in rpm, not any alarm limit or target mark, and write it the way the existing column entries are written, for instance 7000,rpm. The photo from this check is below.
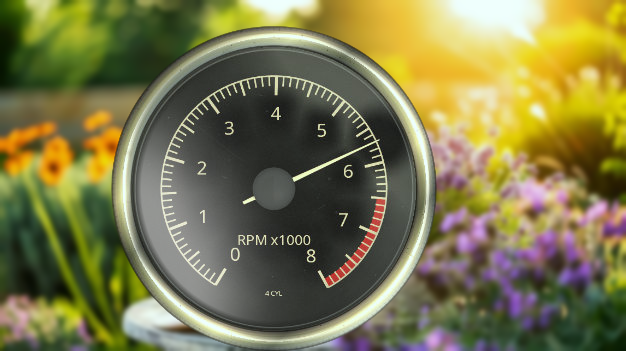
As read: 5700,rpm
